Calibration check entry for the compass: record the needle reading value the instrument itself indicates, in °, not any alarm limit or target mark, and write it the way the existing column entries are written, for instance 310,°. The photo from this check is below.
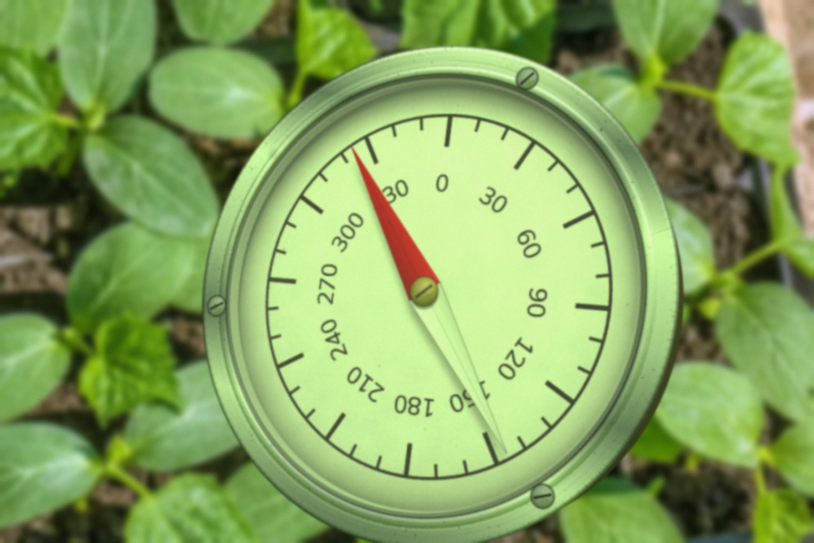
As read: 325,°
